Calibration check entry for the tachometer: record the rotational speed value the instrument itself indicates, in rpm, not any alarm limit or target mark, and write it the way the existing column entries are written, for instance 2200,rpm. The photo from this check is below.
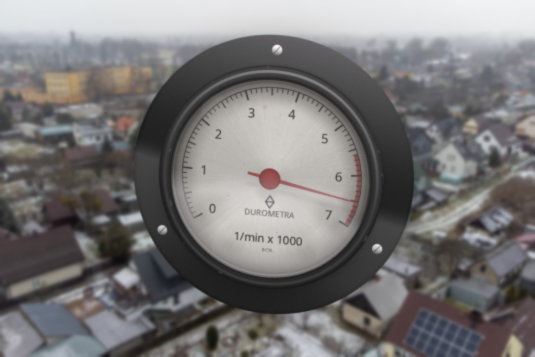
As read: 6500,rpm
